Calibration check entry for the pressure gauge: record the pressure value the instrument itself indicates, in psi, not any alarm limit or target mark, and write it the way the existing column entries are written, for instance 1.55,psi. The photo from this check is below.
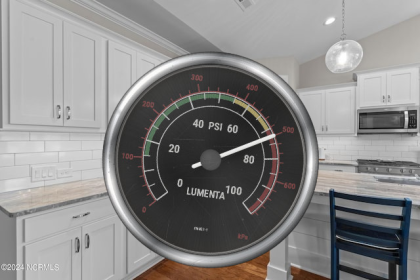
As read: 72.5,psi
